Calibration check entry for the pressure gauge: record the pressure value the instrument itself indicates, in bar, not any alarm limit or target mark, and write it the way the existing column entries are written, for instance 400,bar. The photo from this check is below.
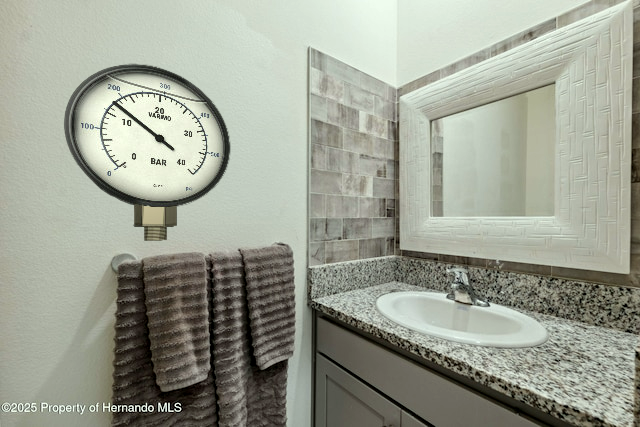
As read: 12,bar
